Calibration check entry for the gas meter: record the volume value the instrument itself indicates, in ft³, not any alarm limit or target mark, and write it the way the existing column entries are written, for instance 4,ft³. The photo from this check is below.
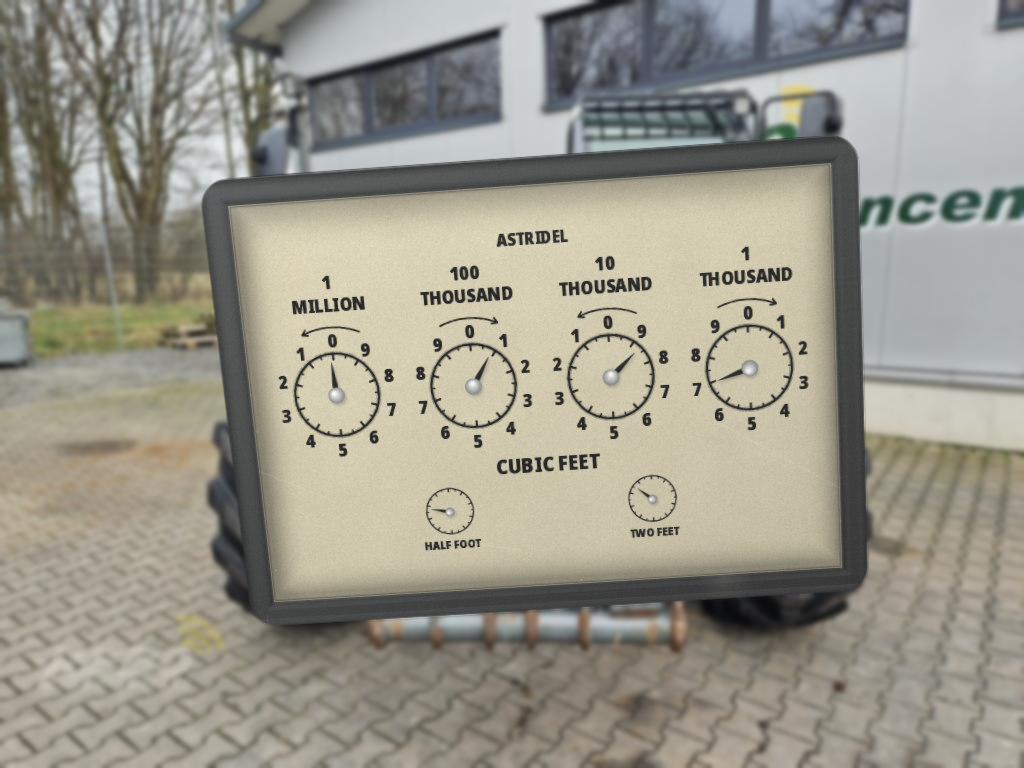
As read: 8700,ft³
